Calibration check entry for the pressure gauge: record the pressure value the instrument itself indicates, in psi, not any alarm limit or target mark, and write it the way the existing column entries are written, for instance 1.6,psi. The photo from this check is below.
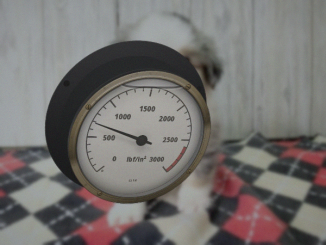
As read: 700,psi
